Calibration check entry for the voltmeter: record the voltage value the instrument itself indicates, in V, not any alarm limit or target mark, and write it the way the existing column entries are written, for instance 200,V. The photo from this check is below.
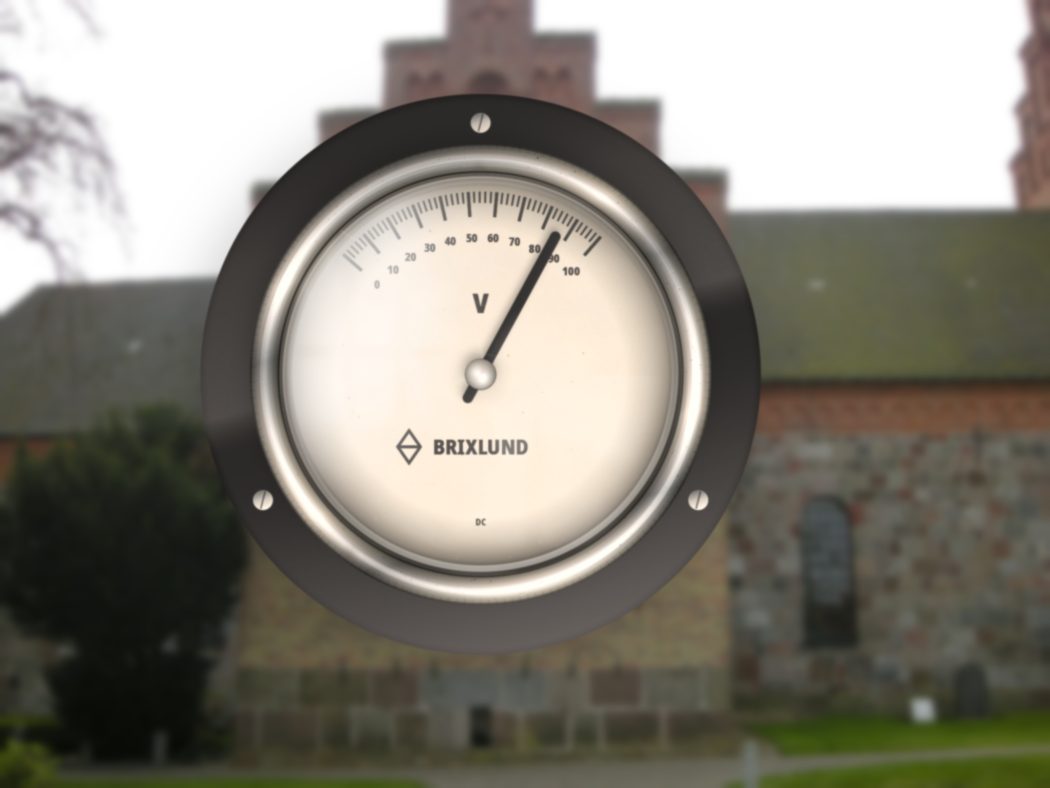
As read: 86,V
